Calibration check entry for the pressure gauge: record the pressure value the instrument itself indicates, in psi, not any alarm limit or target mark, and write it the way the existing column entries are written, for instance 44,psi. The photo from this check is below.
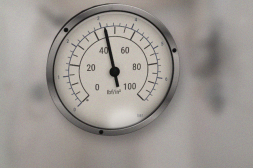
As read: 45,psi
